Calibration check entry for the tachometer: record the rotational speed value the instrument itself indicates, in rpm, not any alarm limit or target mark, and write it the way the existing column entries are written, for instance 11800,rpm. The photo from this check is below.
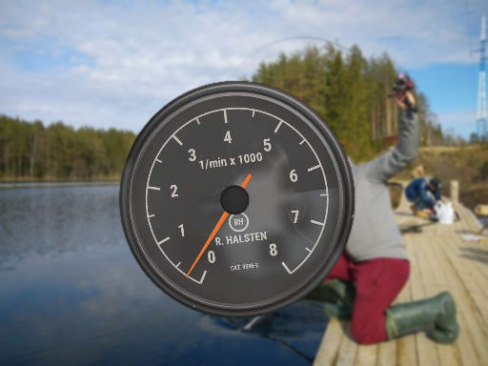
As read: 250,rpm
